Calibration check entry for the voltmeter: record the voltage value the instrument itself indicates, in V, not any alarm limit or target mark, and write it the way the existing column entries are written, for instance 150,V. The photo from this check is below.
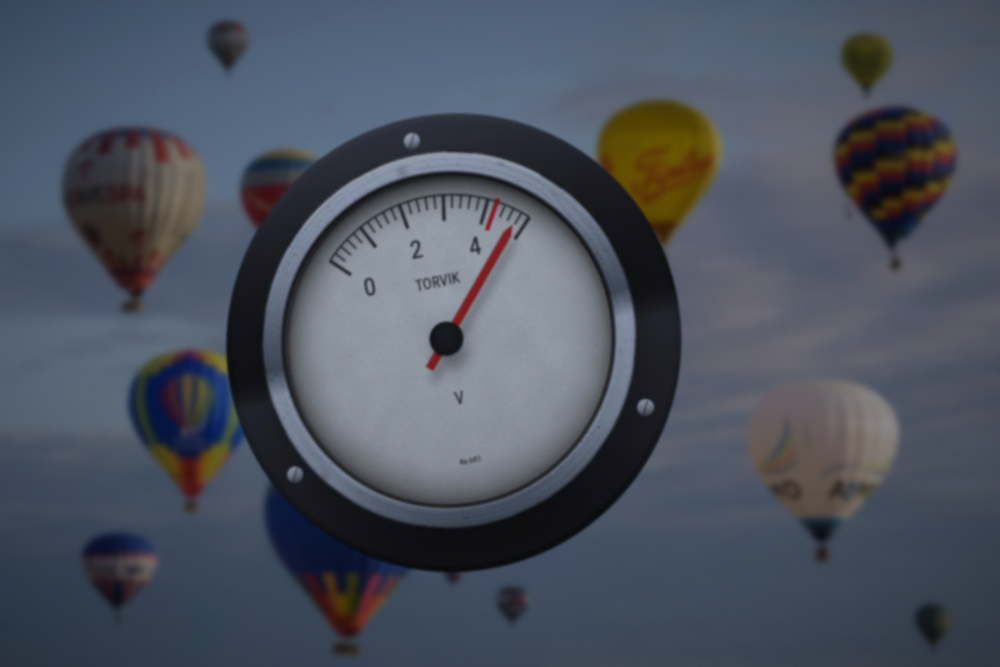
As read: 4.8,V
